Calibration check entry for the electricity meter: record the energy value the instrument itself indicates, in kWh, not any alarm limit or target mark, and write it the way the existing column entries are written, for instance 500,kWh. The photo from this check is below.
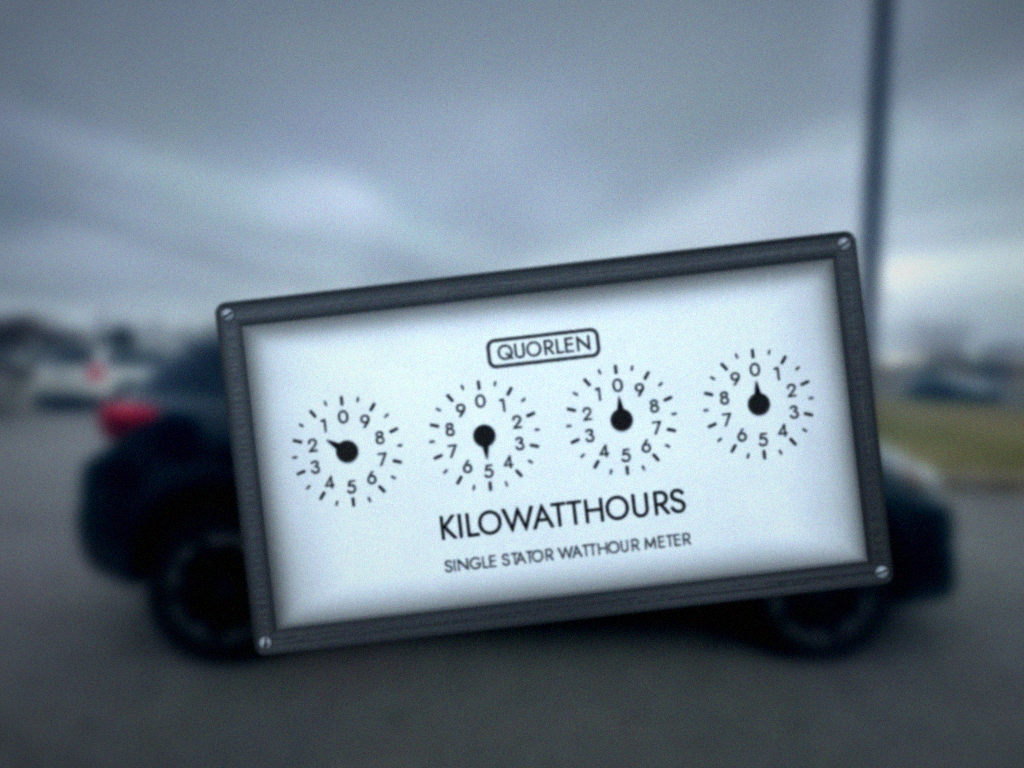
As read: 1500,kWh
